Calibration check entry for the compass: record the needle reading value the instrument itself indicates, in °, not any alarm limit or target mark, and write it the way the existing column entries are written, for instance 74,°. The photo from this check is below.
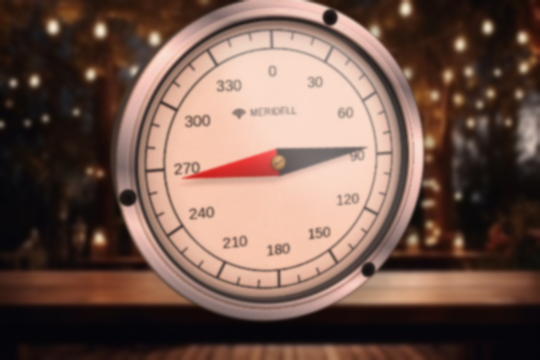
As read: 265,°
